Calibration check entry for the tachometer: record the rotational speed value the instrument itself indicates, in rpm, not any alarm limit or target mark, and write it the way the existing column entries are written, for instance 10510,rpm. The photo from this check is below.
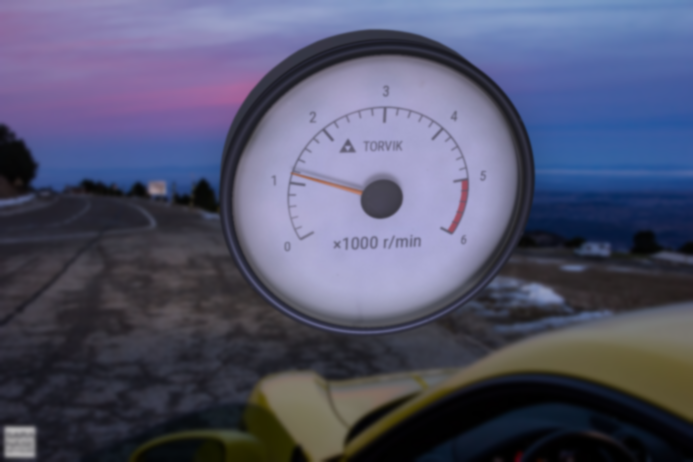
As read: 1200,rpm
